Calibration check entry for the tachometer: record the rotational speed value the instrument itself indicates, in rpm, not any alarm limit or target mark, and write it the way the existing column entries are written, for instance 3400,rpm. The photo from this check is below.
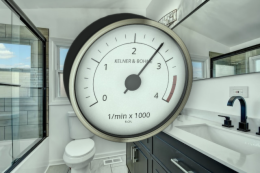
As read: 2600,rpm
